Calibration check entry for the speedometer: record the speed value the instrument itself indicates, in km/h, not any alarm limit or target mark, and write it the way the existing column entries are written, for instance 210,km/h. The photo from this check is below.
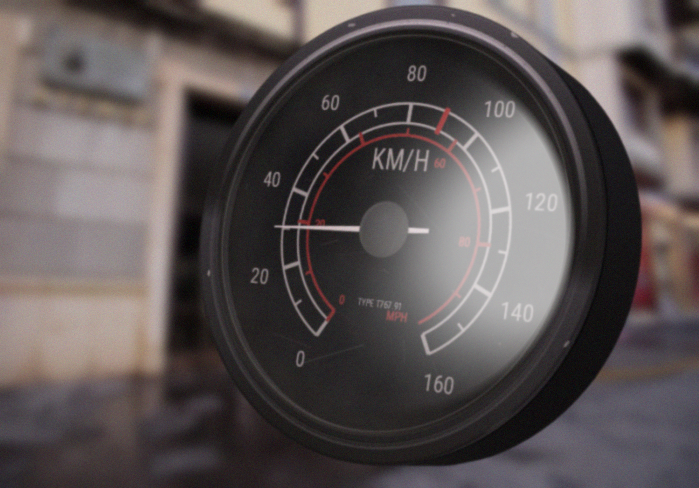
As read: 30,km/h
